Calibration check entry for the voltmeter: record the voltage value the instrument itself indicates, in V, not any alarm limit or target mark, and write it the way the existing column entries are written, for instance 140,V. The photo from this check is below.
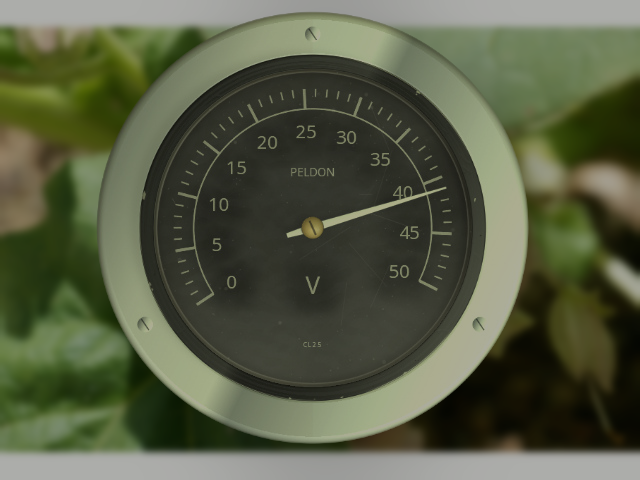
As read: 41,V
